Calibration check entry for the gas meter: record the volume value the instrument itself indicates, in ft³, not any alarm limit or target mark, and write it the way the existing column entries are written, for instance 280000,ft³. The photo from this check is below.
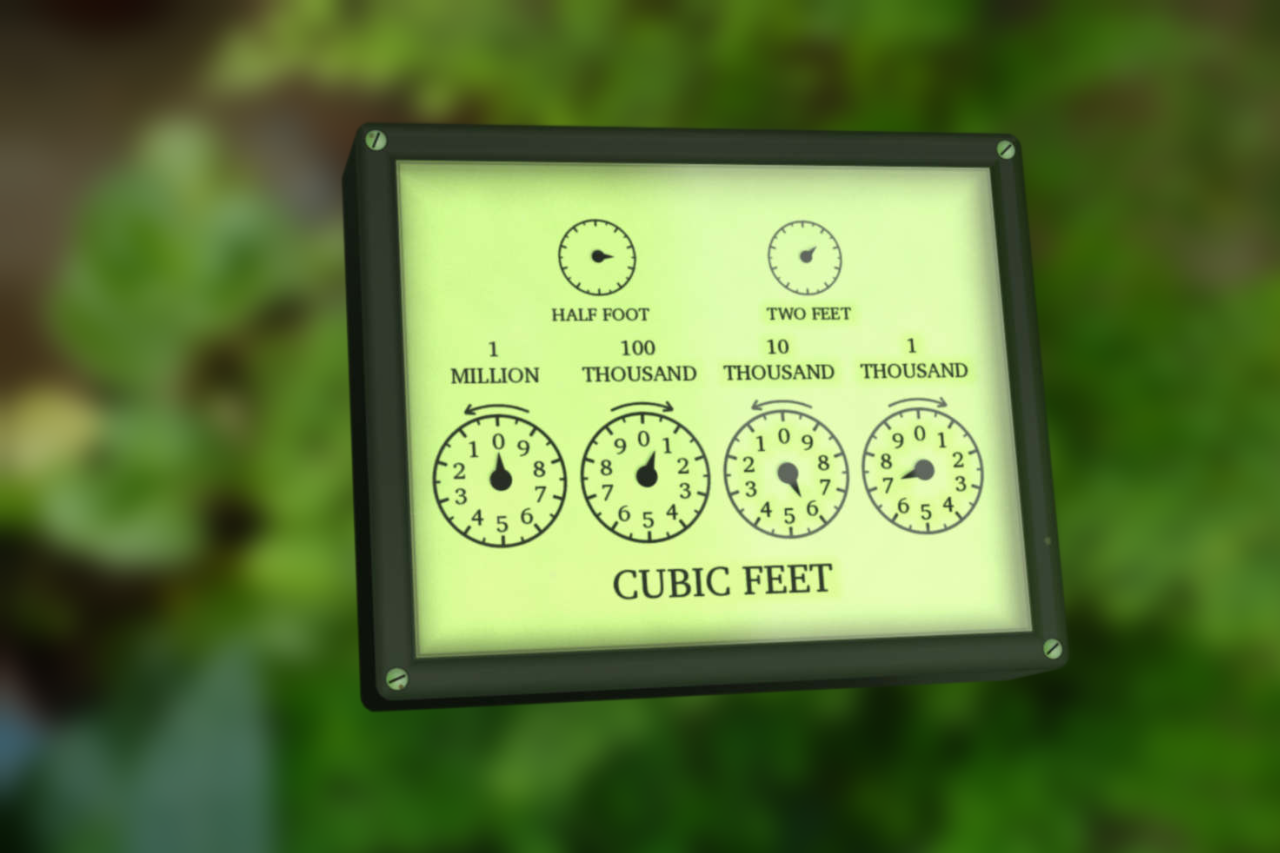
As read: 5700,ft³
